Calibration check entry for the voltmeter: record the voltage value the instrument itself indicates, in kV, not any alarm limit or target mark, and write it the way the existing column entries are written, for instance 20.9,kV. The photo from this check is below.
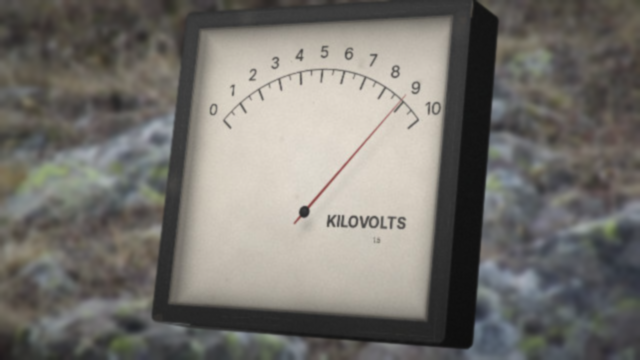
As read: 9,kV
